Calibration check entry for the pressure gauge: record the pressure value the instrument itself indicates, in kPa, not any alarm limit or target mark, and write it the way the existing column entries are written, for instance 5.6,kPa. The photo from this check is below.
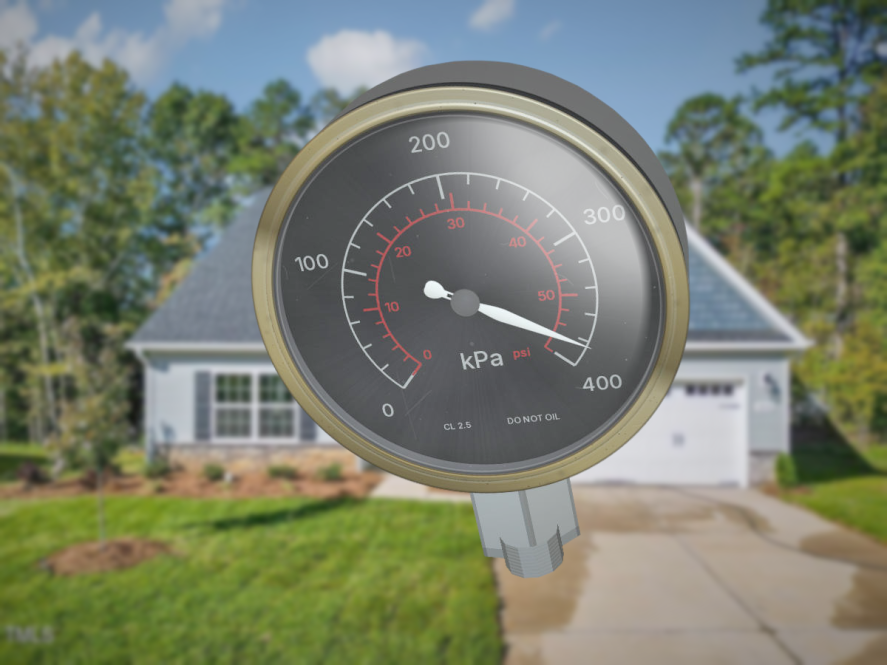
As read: 380,kPa
